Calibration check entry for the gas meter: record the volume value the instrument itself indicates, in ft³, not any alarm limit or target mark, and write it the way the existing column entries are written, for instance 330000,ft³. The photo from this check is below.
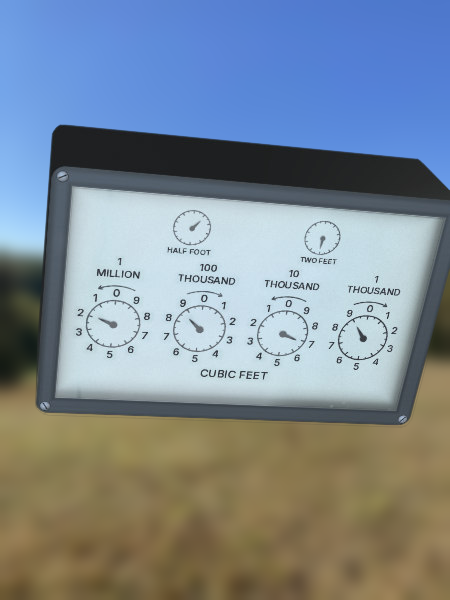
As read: 186900,ft³
